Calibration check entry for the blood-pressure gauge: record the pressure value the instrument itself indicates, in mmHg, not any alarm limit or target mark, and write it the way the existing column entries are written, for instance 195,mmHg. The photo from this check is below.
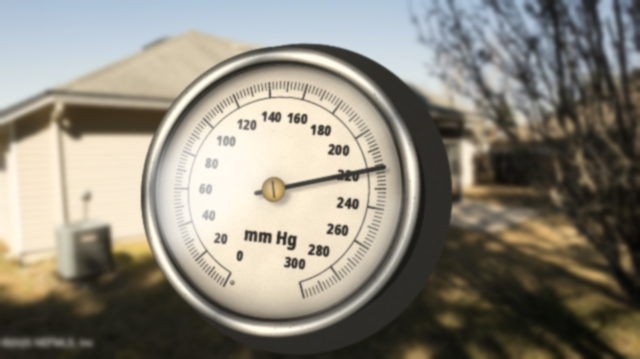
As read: 220,mmHg
